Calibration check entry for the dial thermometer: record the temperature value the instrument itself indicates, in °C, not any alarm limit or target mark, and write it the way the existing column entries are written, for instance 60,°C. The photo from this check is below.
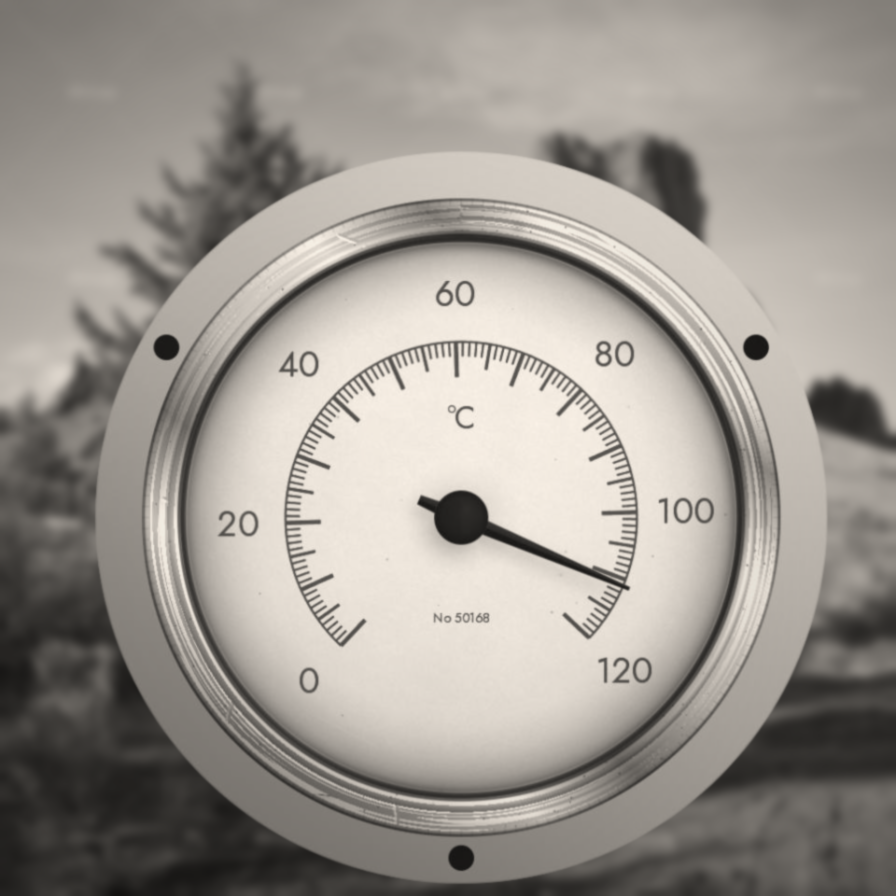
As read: 111,°C
